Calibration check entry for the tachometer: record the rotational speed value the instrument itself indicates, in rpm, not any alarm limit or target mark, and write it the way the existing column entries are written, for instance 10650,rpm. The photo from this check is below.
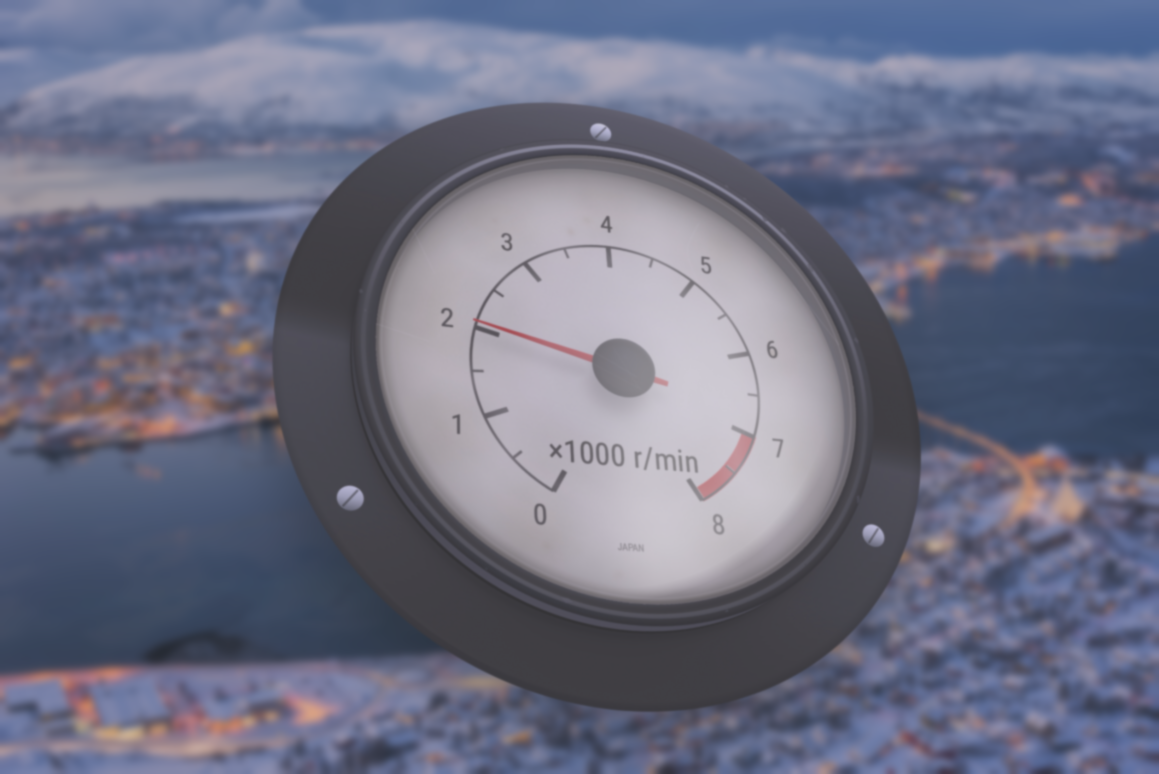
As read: 2000,rpm
